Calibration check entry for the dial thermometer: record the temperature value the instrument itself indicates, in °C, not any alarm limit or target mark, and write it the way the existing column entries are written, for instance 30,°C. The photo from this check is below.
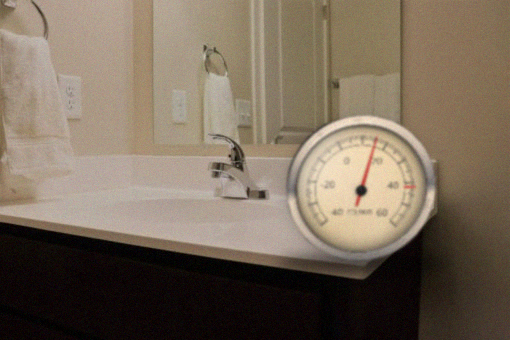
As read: 15,°C
